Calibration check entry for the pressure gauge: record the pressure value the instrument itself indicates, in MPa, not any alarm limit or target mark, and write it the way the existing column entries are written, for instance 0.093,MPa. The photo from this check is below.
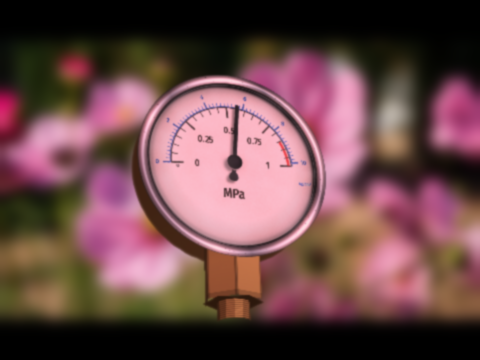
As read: 0.55,MPa
